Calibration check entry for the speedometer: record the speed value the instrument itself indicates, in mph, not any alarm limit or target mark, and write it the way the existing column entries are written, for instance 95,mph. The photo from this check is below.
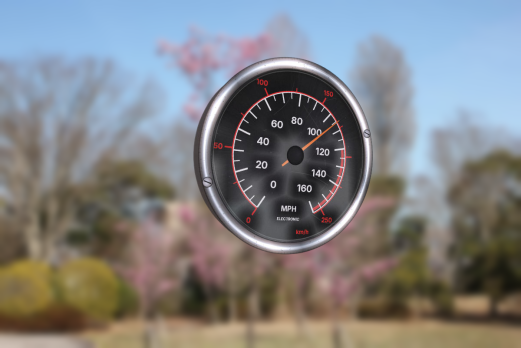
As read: 105,mph
